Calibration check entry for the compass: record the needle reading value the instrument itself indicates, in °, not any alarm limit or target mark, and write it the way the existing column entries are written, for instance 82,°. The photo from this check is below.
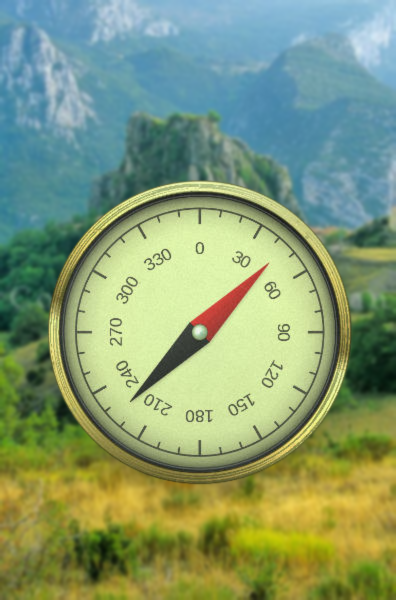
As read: 45,°
